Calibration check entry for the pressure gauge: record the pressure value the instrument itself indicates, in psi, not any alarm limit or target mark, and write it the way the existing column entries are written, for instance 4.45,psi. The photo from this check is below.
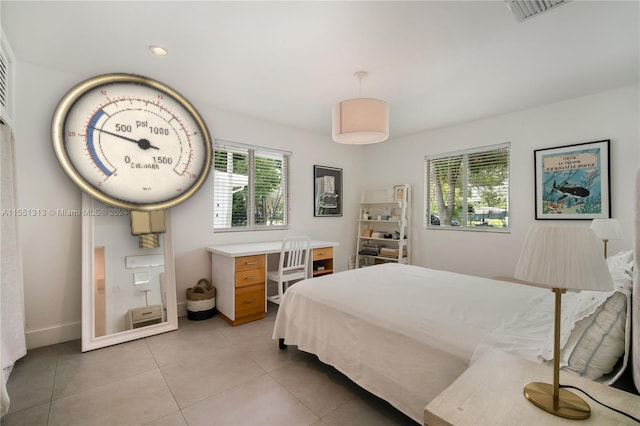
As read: 350,psi
